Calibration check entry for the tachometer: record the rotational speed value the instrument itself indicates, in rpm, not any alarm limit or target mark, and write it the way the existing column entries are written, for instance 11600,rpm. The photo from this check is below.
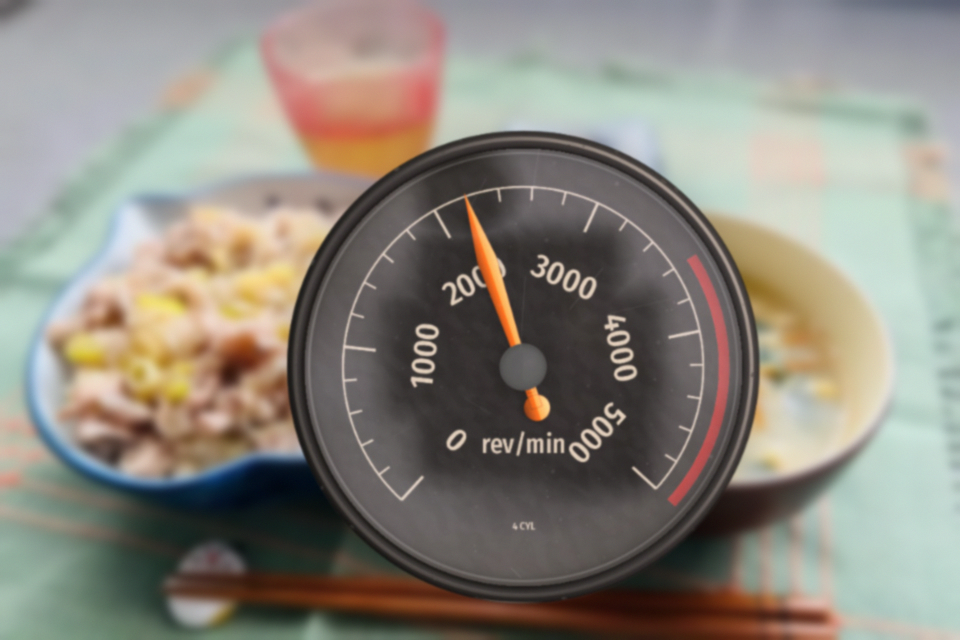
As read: 2200,rpm
